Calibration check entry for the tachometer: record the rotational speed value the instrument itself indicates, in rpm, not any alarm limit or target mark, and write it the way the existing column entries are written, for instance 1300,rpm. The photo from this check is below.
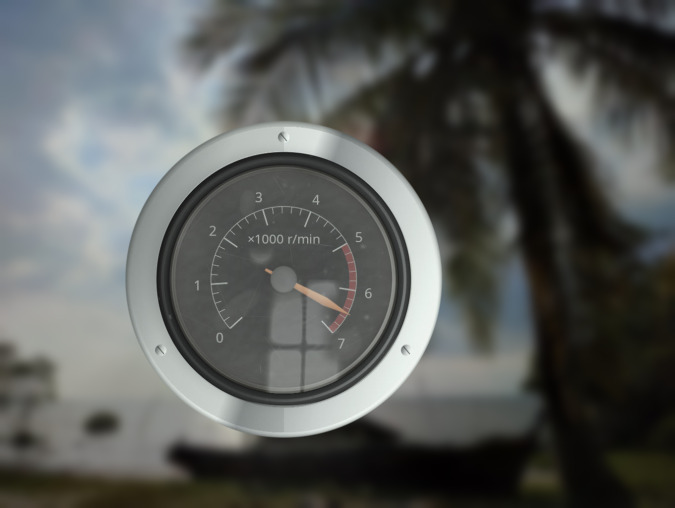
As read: 6500,rpm
